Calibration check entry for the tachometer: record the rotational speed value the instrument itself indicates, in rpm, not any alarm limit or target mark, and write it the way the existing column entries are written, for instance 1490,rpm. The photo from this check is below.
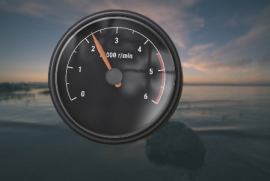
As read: 2250,rpm
